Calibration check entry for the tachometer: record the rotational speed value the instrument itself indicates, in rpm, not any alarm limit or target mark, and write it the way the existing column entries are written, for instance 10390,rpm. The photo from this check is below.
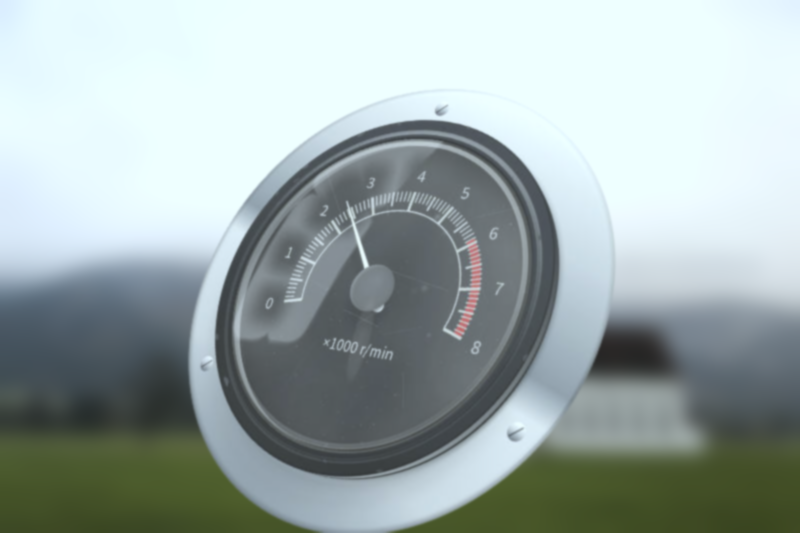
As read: 2500,rpm
